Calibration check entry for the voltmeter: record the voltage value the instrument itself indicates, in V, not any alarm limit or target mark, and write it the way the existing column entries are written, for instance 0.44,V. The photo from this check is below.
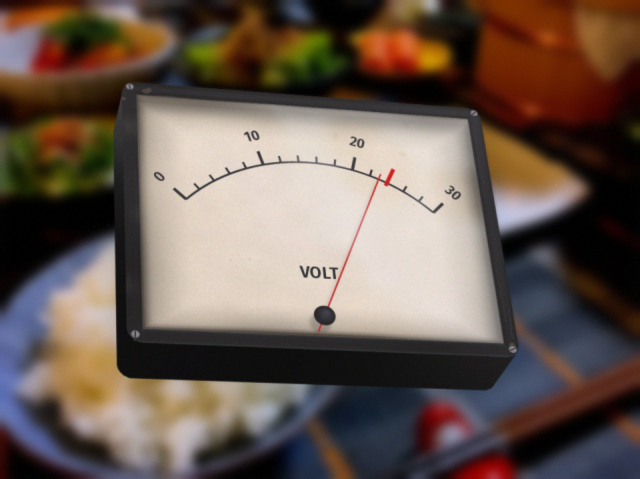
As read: 23,V
